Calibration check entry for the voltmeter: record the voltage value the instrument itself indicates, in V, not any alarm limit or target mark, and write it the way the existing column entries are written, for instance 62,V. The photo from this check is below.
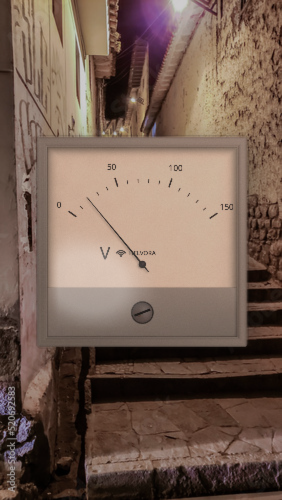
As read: 20,V
